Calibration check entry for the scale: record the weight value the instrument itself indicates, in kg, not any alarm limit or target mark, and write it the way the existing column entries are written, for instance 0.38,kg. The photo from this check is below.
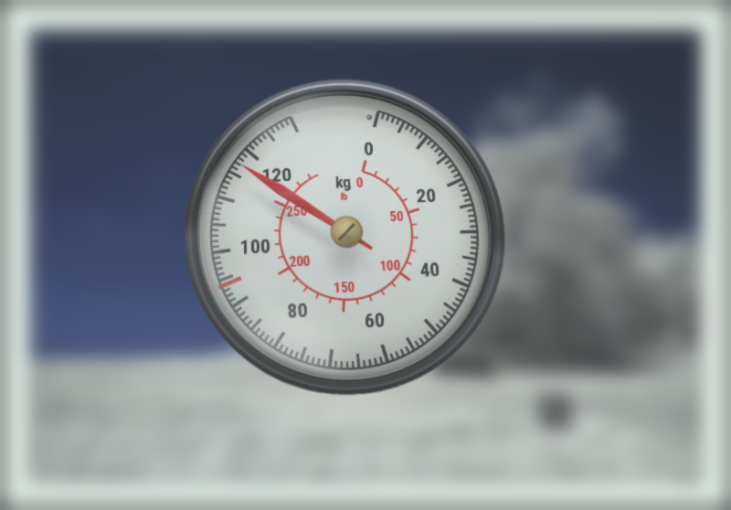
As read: 117,kg
